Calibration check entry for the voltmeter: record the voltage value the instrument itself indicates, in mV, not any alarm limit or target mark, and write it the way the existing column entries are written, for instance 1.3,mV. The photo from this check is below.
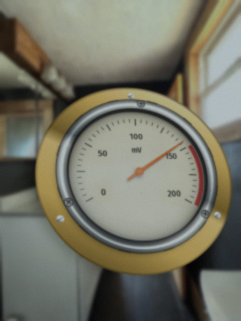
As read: 145,mV
